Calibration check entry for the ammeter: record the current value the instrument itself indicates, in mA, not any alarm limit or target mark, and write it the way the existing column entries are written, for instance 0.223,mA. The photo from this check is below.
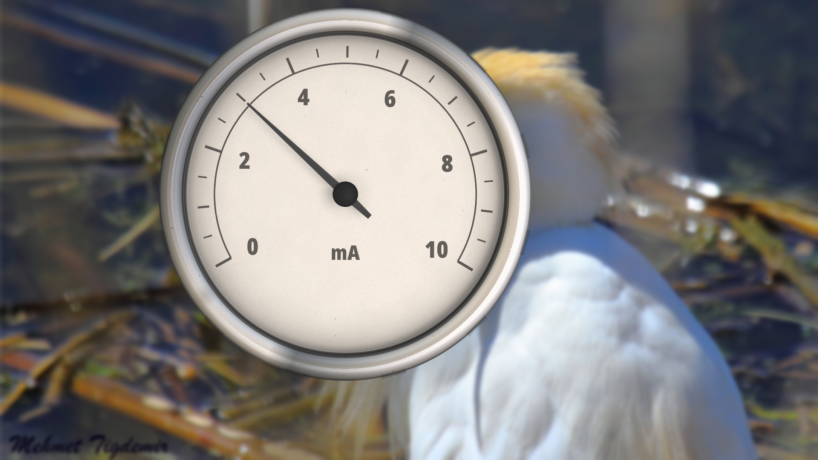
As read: 3,mA
